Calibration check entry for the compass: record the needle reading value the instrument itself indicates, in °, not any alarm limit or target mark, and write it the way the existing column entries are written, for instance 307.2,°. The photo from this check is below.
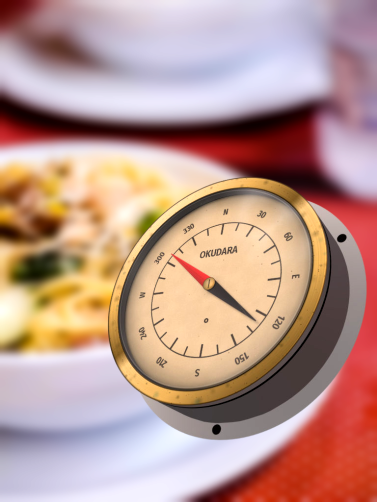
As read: 307.5,°
